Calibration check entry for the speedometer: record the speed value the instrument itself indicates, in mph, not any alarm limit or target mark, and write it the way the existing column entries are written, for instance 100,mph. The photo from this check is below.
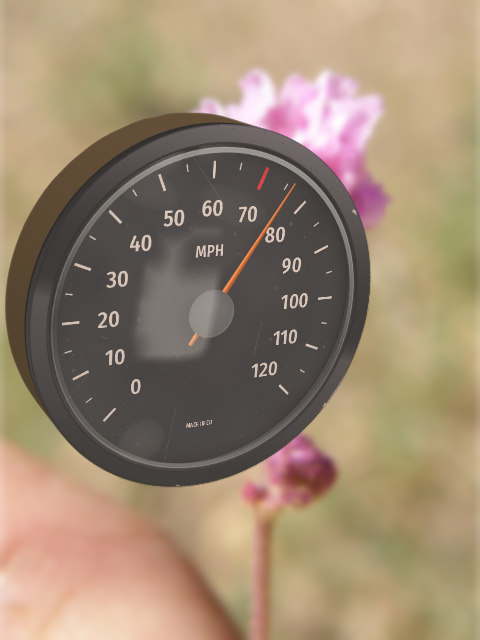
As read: 75,mph
